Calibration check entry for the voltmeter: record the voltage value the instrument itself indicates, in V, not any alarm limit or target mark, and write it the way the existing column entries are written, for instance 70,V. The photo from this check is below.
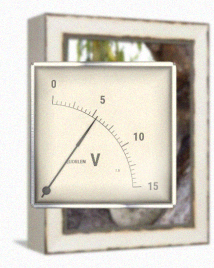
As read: 5.5,V
